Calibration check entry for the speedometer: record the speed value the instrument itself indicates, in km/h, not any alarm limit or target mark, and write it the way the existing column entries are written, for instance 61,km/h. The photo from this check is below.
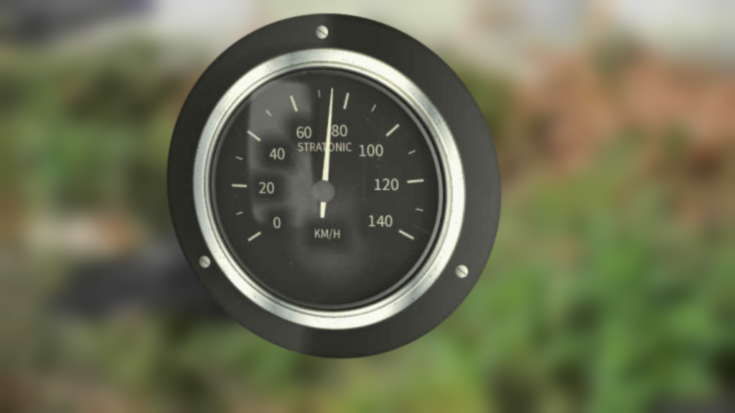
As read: 75,km/h
